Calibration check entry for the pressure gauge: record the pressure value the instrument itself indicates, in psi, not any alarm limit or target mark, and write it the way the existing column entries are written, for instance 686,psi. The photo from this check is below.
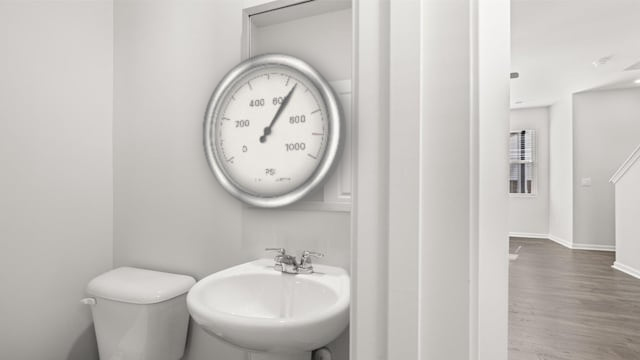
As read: 650,psi
